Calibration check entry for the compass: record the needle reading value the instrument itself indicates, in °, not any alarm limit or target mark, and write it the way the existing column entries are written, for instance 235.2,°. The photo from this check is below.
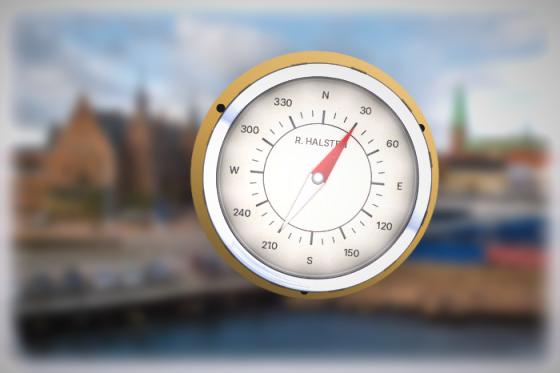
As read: 30,°
